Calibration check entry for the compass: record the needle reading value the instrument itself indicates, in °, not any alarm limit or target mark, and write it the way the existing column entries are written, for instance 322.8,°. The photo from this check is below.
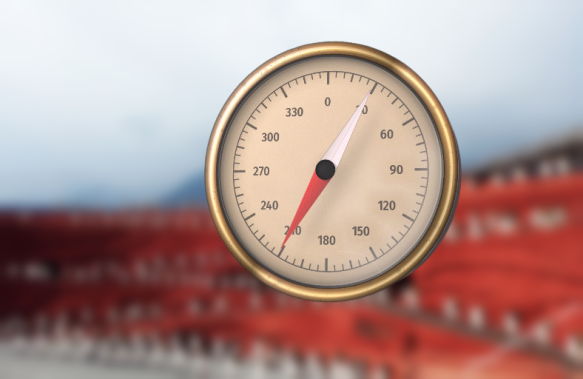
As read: 210,°
